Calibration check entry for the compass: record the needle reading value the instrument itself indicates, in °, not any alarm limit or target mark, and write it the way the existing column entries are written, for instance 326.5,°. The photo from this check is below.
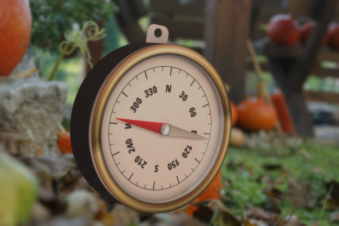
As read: 275,°
